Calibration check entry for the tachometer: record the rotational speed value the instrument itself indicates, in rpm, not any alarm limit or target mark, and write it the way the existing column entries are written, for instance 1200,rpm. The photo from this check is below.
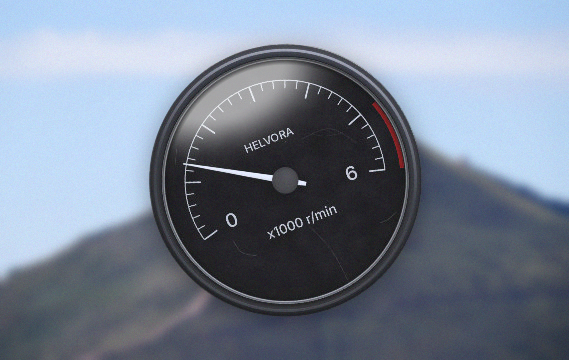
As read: 1300,rpm
